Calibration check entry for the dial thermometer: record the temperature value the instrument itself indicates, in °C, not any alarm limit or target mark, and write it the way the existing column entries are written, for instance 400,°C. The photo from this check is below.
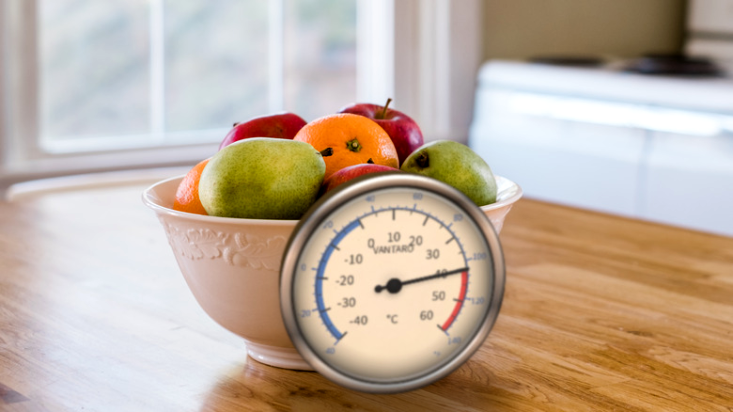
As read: 40,°C
